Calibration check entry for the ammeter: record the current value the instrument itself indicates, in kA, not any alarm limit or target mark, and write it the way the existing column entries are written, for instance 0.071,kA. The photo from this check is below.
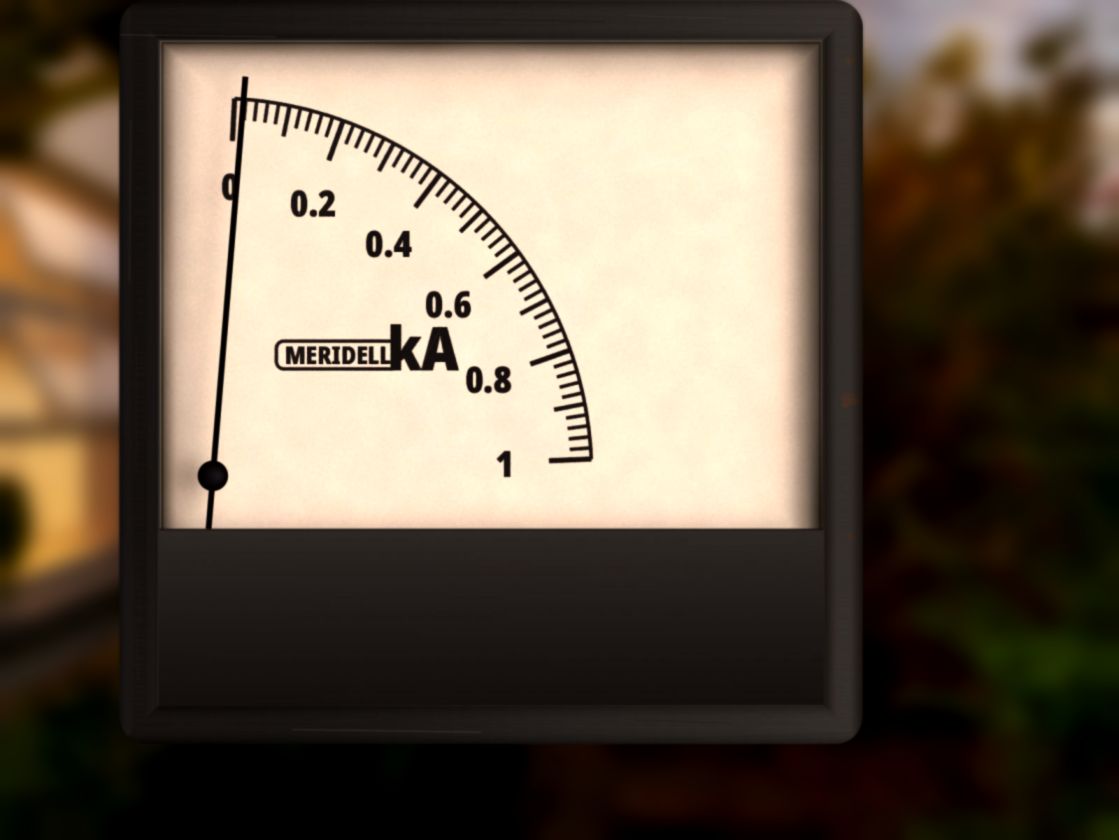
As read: 0.02,kA
